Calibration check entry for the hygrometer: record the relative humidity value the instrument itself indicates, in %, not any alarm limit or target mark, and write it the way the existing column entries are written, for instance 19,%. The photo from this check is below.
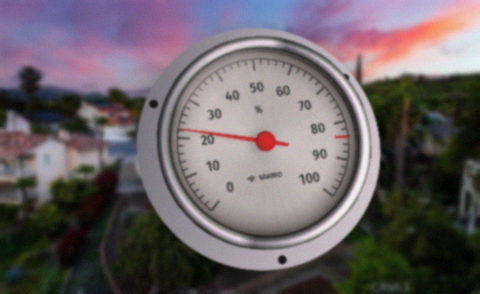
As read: 22,%
